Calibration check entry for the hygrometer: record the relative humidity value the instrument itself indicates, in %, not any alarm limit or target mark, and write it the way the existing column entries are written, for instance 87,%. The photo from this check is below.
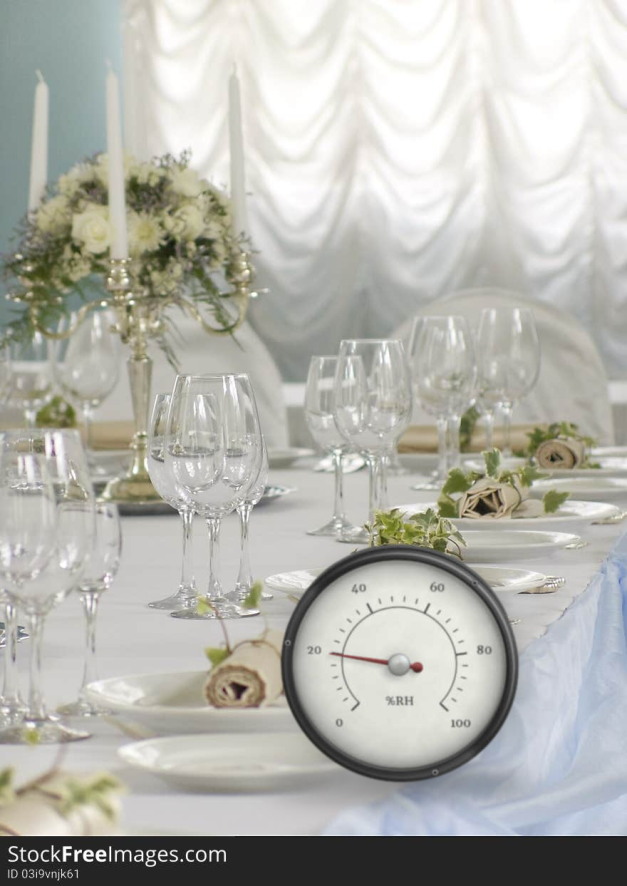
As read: 20,%
